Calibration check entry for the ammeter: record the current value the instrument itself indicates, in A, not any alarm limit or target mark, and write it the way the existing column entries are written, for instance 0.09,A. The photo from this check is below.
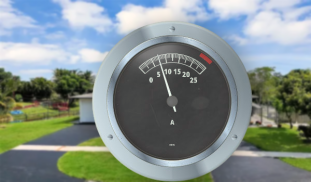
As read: 7.5,A
